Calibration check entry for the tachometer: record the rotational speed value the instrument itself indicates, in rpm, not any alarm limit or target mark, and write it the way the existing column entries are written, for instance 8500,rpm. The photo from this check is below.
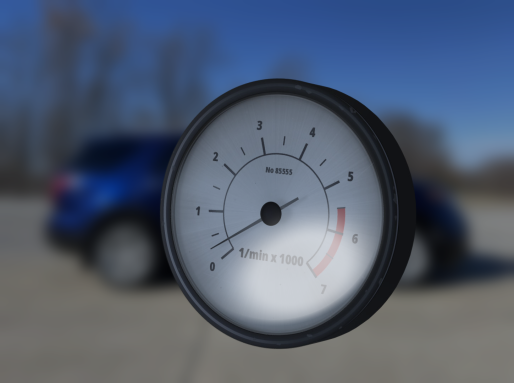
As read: 250,rpm
